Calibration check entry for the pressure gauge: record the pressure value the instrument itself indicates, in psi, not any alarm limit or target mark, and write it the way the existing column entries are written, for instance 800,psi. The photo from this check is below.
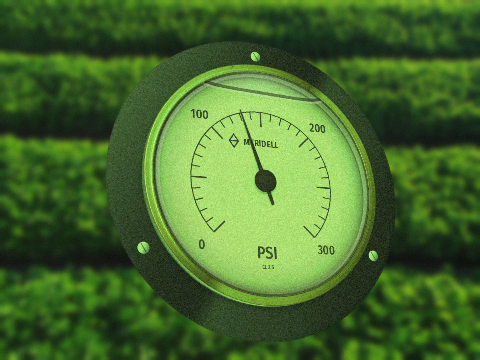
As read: 130,psi
